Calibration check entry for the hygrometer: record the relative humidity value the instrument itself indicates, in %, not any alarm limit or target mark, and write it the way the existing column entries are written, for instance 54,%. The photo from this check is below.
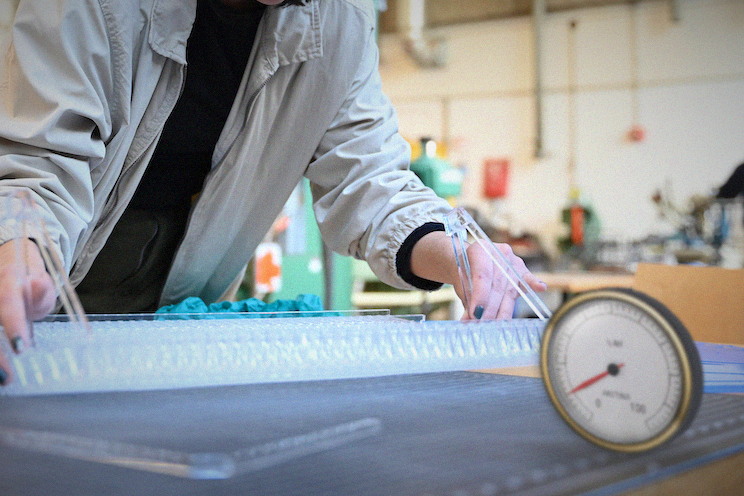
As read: 10,%
